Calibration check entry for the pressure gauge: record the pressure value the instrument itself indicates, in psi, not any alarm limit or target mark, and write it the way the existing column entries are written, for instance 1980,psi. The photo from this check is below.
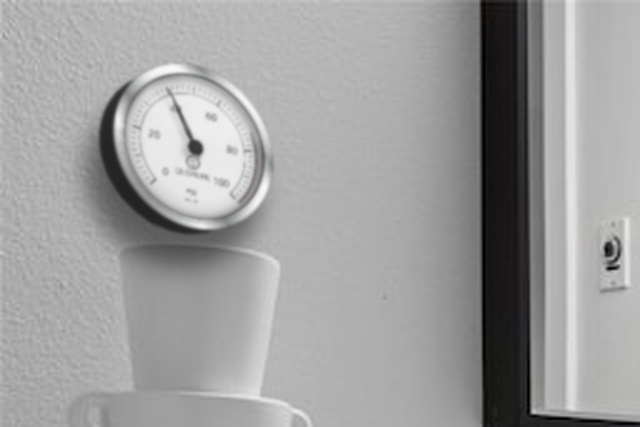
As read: 40,psi
